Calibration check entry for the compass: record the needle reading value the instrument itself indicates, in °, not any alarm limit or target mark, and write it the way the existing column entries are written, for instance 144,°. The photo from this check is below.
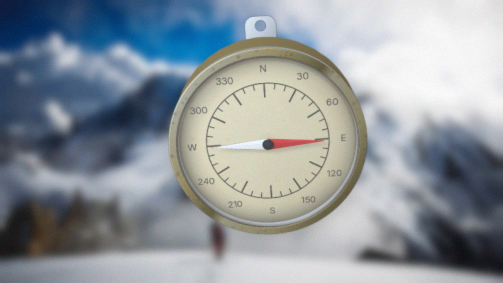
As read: 90,°
